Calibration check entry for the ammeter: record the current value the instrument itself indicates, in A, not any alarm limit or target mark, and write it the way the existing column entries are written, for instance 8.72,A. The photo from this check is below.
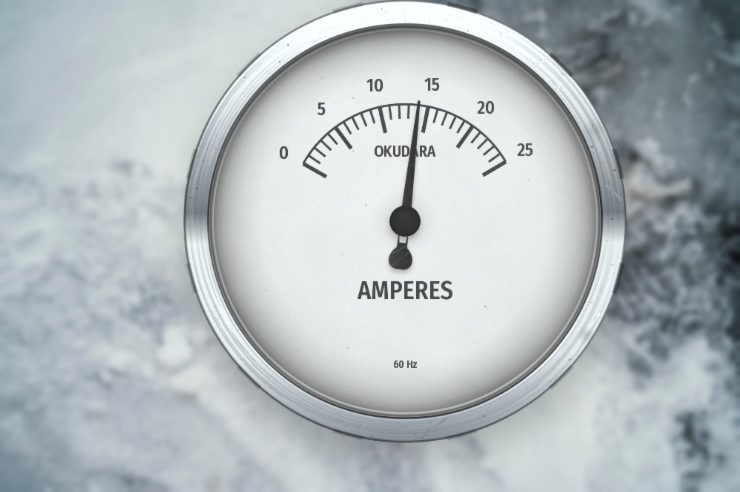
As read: 14,A
